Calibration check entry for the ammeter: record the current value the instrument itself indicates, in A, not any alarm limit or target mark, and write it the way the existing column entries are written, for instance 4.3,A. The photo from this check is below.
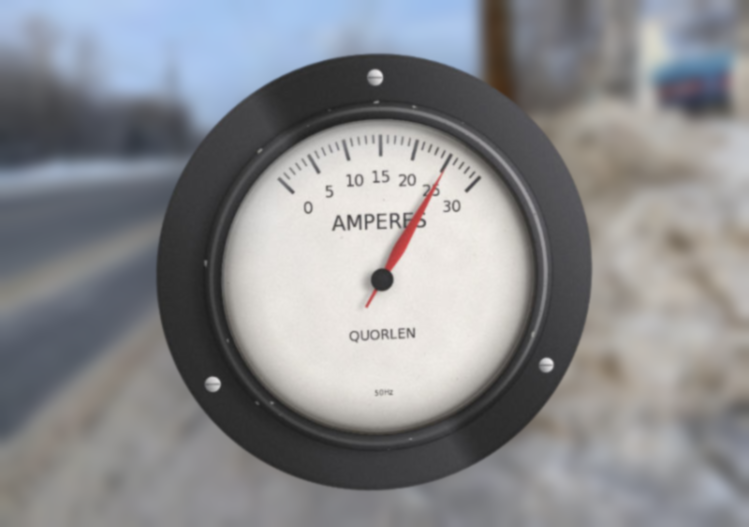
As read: 25,A
